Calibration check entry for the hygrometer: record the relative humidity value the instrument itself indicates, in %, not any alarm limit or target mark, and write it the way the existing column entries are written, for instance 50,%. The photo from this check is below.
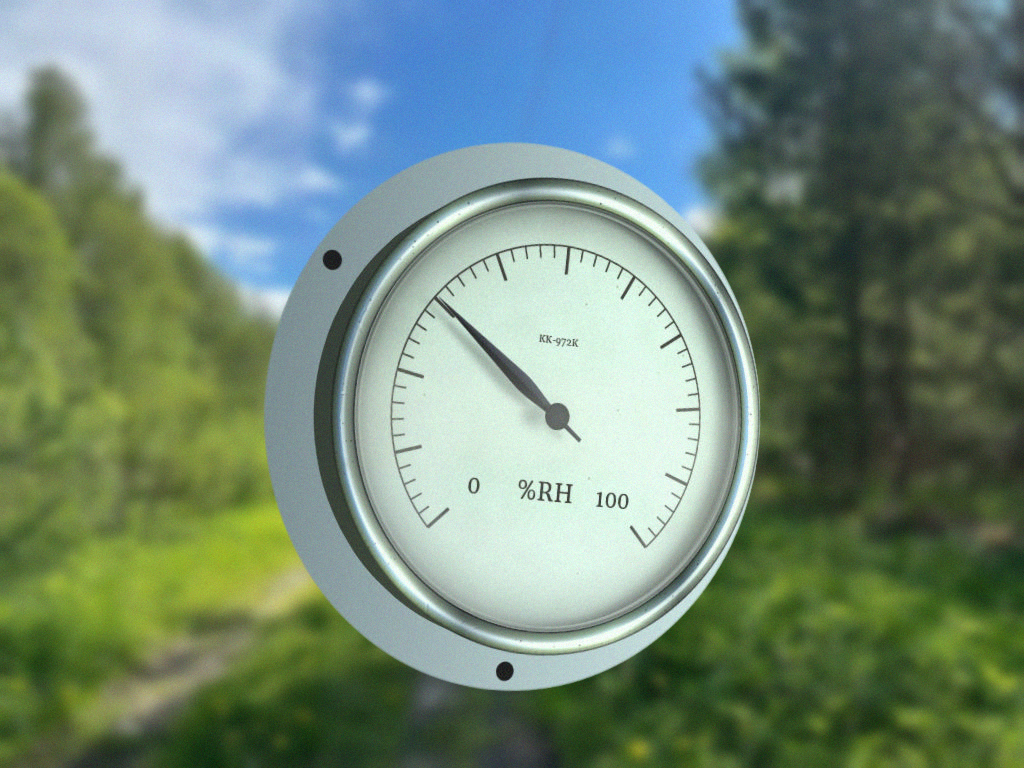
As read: 30,%
